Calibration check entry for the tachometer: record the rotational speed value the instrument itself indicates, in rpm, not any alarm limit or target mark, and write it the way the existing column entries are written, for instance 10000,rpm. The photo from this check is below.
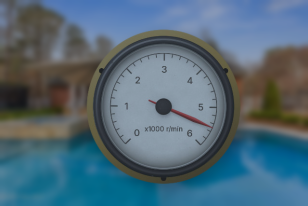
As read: 5500,rpm
